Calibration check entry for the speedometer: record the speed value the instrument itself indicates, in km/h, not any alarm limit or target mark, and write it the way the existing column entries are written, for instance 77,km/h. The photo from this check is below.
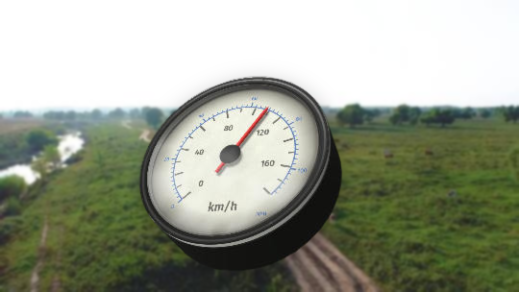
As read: 110,km/h
